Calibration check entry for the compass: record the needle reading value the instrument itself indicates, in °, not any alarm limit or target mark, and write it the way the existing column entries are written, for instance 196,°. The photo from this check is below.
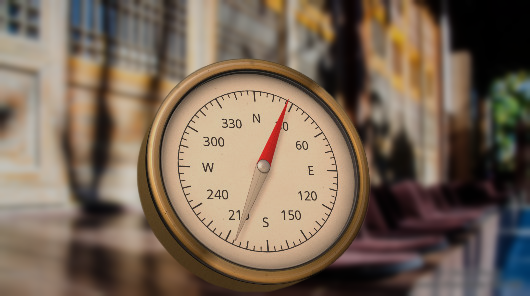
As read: 25,°
